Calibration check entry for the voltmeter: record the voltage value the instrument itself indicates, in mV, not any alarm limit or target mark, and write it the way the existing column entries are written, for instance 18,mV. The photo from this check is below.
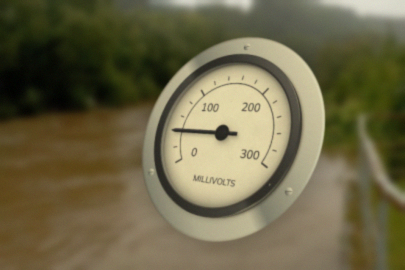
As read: 40,mV
